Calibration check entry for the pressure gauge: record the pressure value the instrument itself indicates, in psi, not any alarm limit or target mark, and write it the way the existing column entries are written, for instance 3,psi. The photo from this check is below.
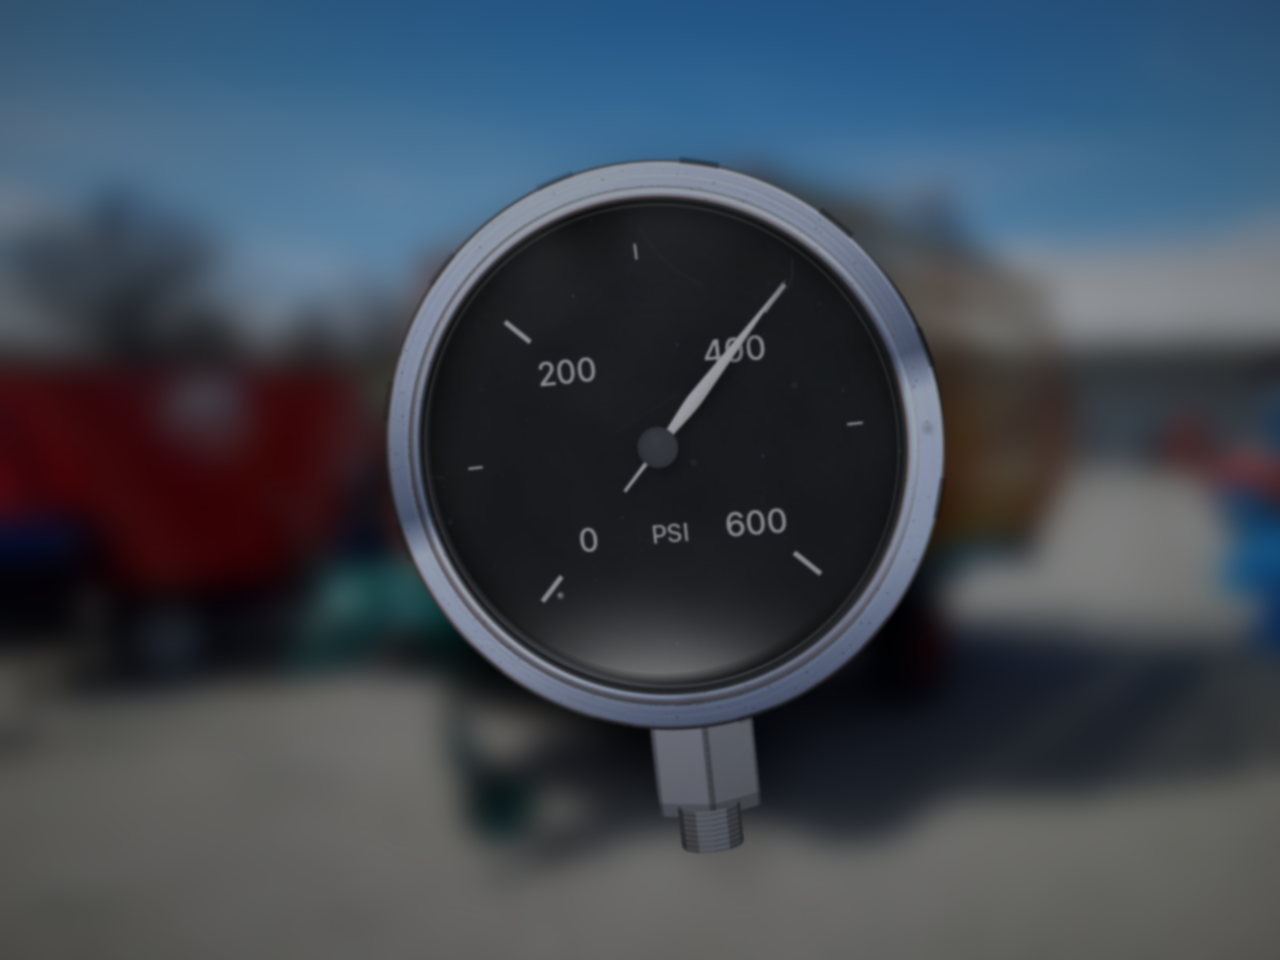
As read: 400,psi
